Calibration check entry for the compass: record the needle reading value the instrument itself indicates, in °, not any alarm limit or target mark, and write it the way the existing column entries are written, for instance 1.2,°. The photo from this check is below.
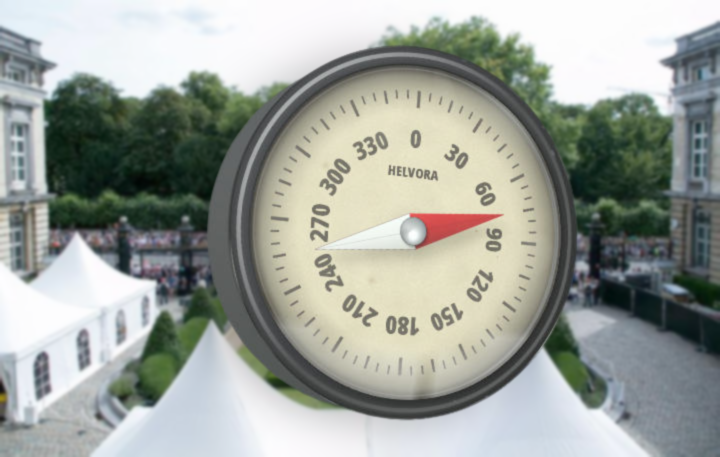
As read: 75,°
